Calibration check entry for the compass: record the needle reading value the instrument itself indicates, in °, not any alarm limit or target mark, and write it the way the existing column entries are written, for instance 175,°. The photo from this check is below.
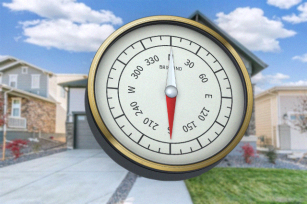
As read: 180,°
